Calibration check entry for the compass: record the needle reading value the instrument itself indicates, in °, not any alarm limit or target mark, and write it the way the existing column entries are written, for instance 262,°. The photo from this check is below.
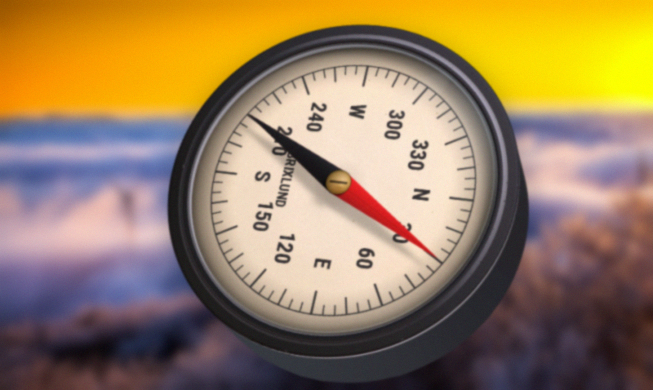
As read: 30,°
